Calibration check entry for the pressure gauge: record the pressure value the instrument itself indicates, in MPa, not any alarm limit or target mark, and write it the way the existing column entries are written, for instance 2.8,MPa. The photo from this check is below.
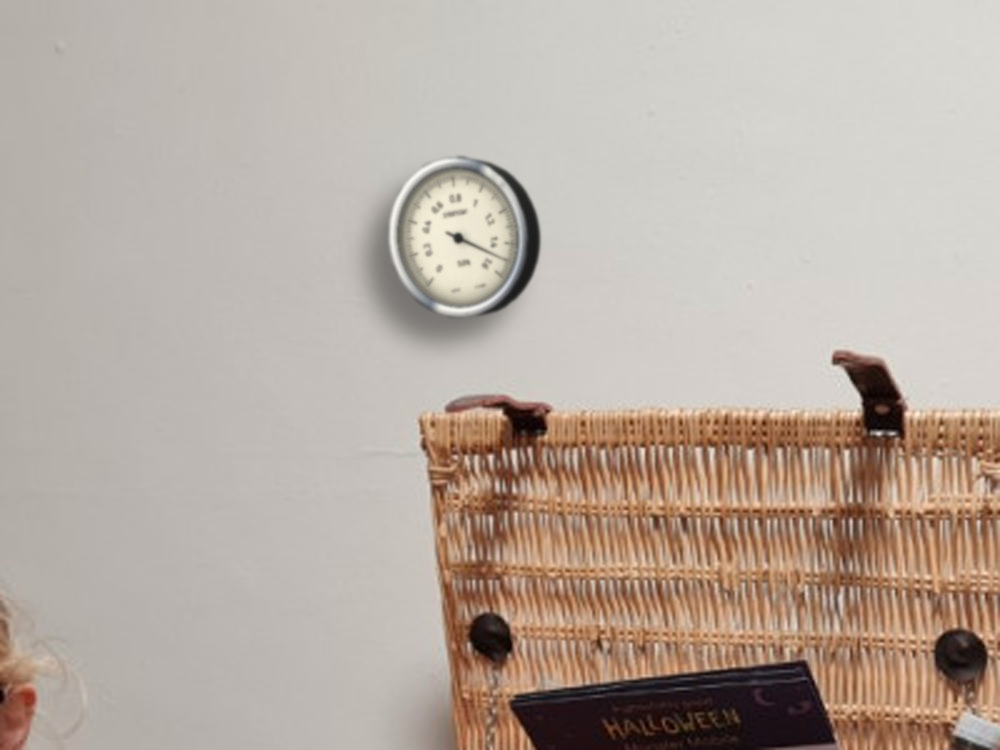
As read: 1.5,MPa
